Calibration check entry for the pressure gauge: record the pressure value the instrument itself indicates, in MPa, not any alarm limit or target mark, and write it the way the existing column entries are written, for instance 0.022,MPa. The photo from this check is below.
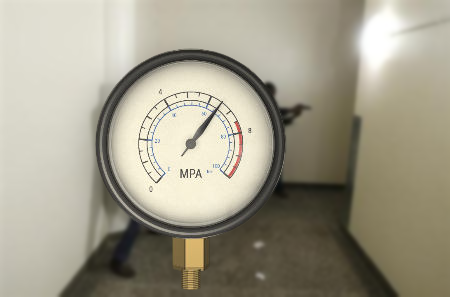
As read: 6.5,MPa
